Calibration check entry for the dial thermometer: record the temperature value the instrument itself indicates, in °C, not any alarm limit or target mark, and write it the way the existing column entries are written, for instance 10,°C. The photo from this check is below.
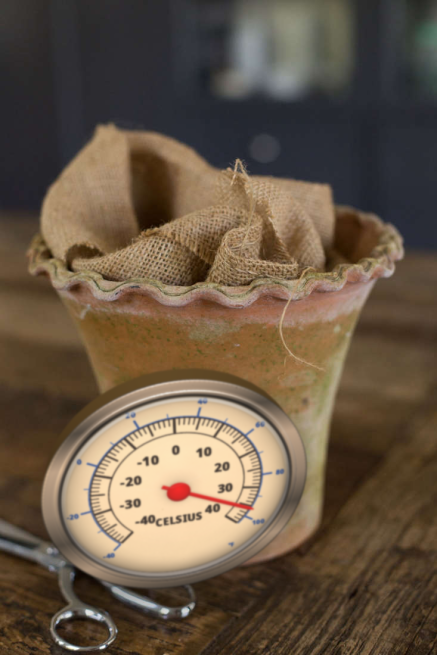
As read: 35,°C
